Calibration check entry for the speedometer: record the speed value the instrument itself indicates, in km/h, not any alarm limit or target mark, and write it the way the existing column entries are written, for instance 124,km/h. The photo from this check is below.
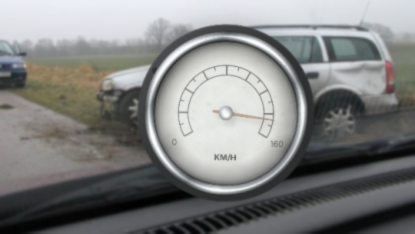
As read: 145,km/h
